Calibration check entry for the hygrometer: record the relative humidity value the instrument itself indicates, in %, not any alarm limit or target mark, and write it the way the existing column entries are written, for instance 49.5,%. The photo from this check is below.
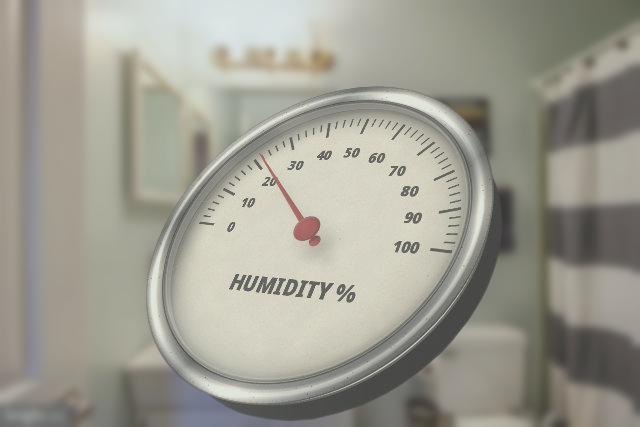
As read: 22,%
